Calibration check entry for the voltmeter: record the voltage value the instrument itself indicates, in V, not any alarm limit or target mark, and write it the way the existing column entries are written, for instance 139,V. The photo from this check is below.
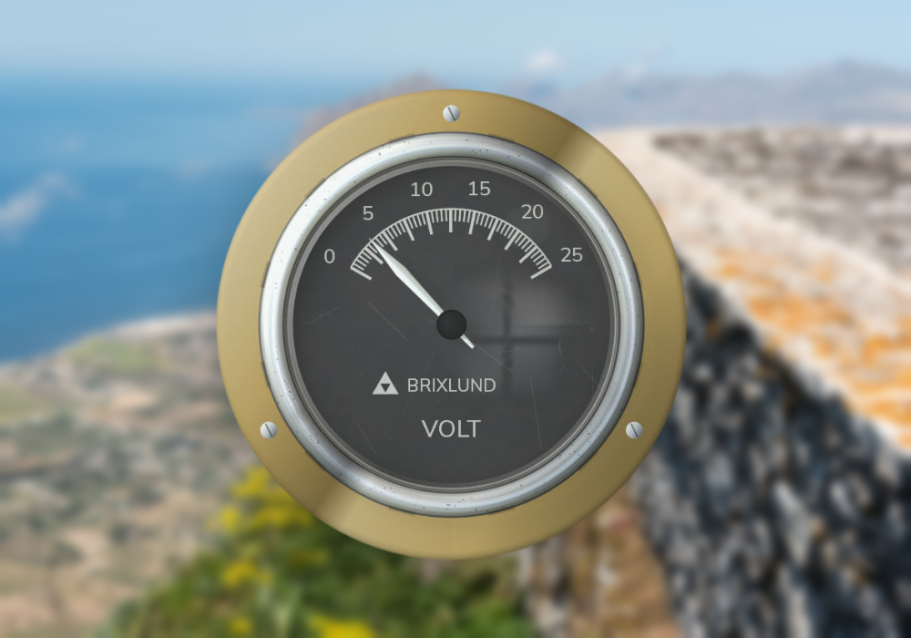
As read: 3.5,V
